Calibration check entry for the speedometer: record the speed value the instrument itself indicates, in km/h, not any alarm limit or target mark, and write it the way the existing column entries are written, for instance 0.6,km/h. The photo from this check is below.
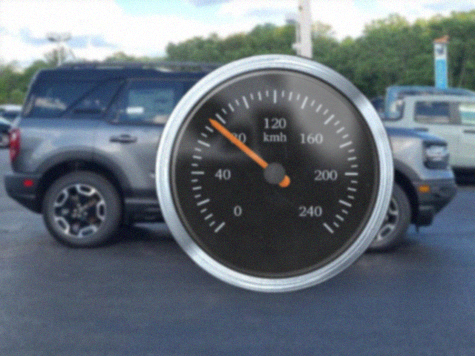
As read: 75,km/h
